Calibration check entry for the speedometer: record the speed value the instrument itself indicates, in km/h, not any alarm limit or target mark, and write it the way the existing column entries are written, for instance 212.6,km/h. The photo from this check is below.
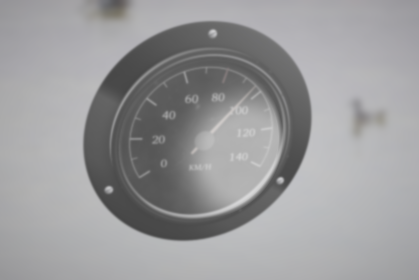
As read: 95,km/h
